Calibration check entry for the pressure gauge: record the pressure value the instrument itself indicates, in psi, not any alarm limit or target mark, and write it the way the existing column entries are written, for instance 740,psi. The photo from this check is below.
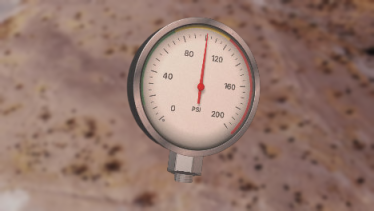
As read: 100,psi
